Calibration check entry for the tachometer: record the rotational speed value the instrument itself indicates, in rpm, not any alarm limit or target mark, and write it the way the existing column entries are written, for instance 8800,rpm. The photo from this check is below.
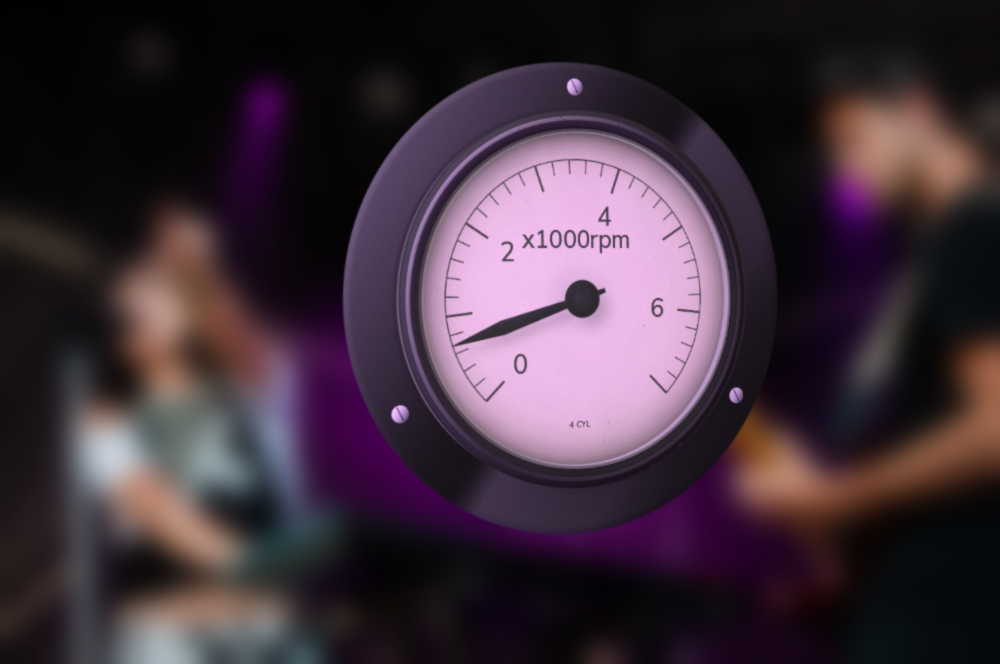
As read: 700,rpm
